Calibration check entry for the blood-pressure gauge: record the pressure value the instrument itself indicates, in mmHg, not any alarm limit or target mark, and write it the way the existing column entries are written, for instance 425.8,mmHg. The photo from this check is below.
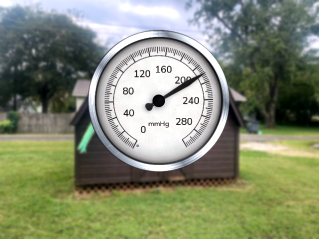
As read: 210,mmHg
